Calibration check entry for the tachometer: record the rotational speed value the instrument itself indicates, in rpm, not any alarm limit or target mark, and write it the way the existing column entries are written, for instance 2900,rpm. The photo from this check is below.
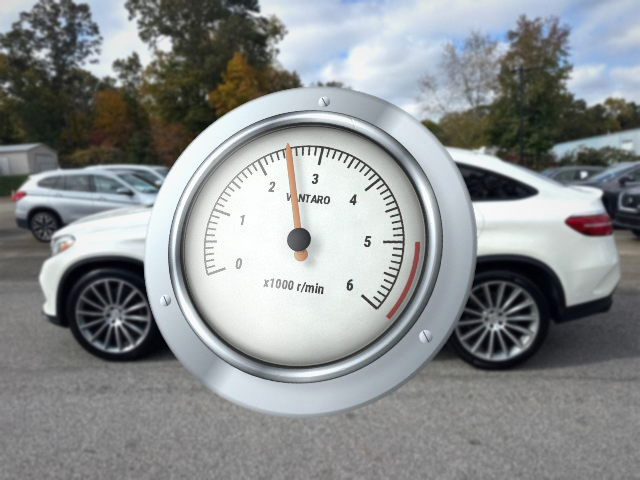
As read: 2500,rpm
